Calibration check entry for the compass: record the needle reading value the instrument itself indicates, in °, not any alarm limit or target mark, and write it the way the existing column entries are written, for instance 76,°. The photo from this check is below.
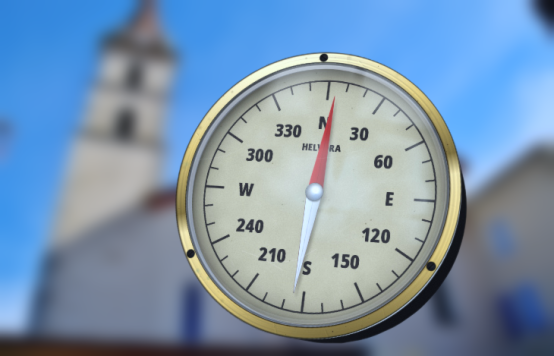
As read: 5,°
